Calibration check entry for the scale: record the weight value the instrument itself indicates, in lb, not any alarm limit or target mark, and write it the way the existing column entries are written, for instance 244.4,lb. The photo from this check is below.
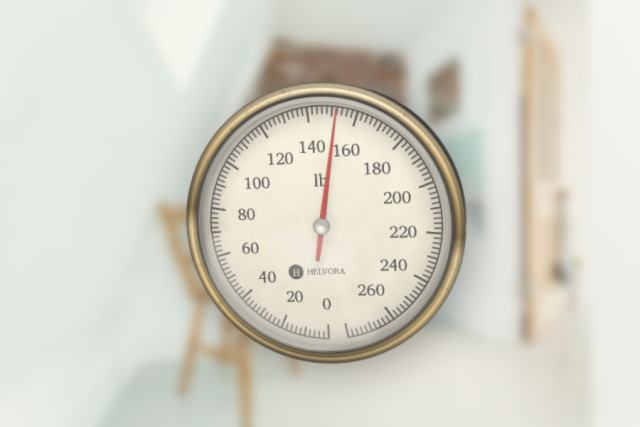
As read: 152,lb
